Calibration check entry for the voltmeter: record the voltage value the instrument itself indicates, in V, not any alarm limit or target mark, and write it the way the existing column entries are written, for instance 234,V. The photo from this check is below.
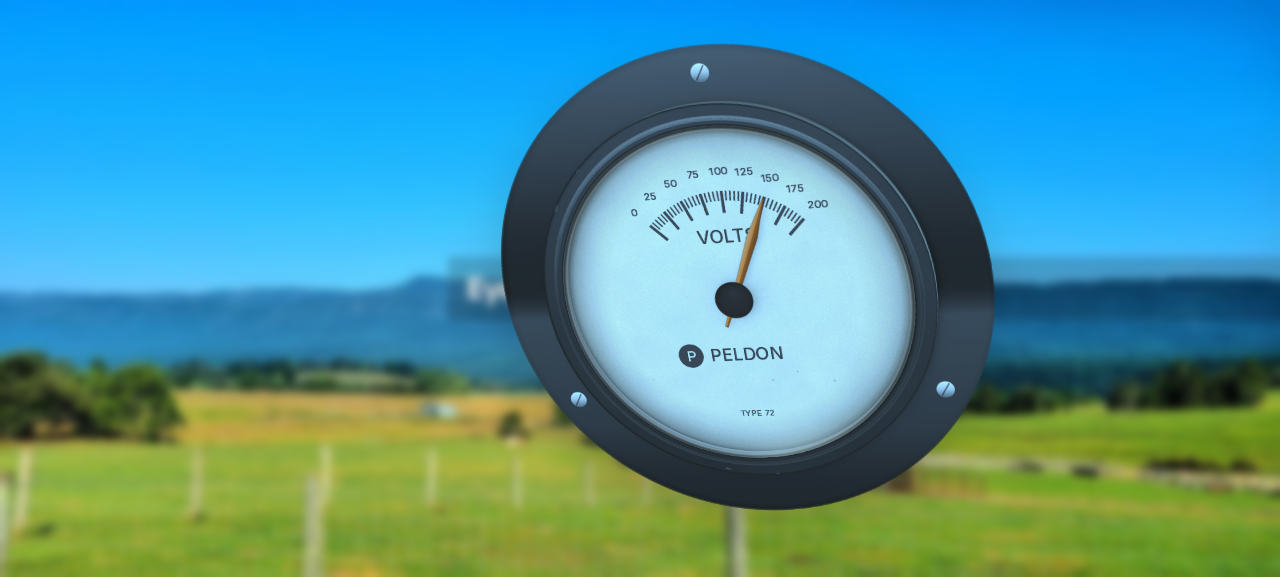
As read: 150,V
